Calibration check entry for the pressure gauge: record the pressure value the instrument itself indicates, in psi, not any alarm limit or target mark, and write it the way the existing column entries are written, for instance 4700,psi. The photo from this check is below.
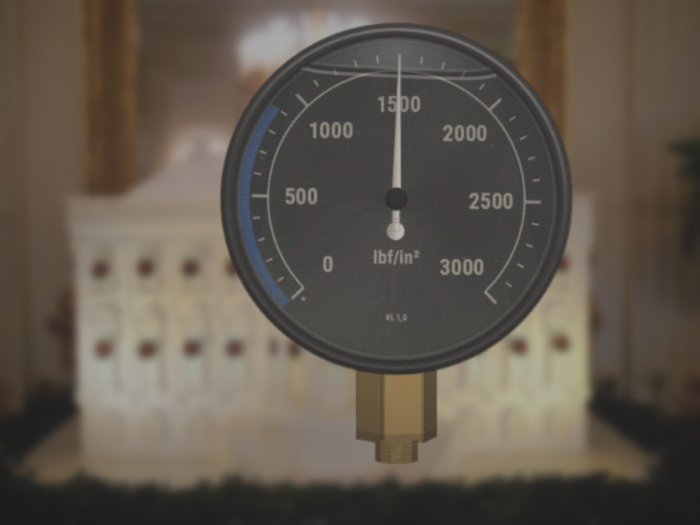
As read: 1500,psi
